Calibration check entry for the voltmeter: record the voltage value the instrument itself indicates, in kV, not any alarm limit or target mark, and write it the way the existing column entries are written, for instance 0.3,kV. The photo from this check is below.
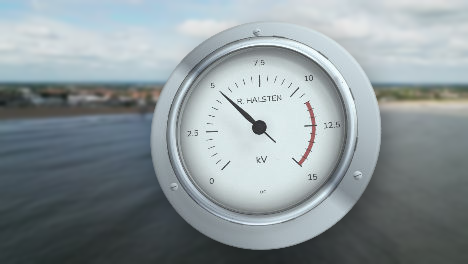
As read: 5,kV
